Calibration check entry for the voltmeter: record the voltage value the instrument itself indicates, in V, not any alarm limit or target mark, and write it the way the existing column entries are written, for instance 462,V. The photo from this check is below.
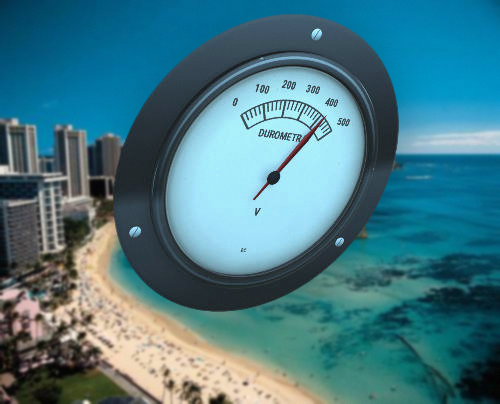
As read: 400,V
